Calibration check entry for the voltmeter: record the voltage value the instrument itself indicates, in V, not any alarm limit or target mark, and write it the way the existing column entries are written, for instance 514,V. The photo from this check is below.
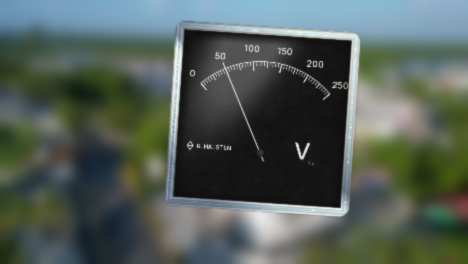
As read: 50,V
